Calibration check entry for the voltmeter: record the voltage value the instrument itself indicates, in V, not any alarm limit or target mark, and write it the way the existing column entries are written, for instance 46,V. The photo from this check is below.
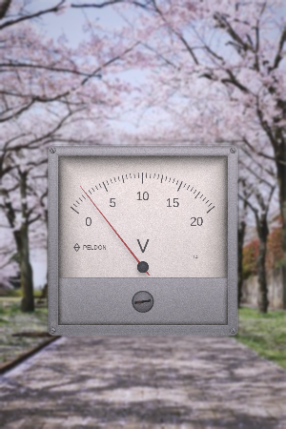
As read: 2.5,V
